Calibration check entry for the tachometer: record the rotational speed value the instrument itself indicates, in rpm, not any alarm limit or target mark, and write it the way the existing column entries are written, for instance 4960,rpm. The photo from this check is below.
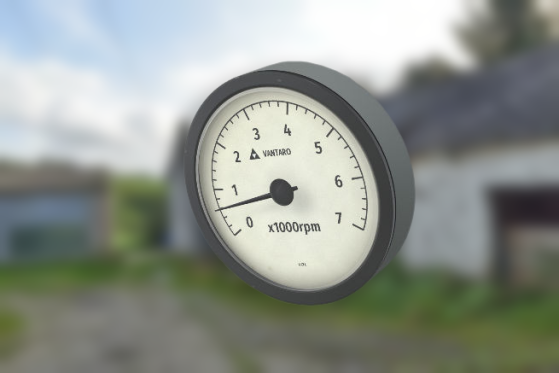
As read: 600,rpm
